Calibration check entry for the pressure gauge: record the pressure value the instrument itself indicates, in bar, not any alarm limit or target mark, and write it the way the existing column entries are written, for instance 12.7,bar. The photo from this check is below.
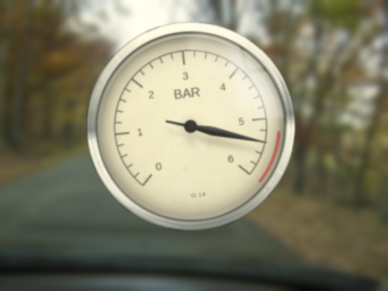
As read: 5.4,bar
